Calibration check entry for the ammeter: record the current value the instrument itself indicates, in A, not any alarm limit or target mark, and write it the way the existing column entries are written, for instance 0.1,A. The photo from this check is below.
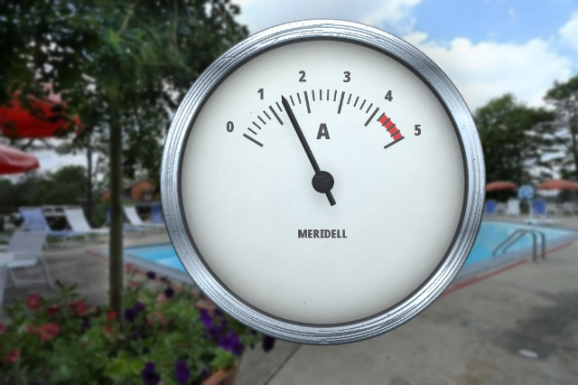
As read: 1.4,A
